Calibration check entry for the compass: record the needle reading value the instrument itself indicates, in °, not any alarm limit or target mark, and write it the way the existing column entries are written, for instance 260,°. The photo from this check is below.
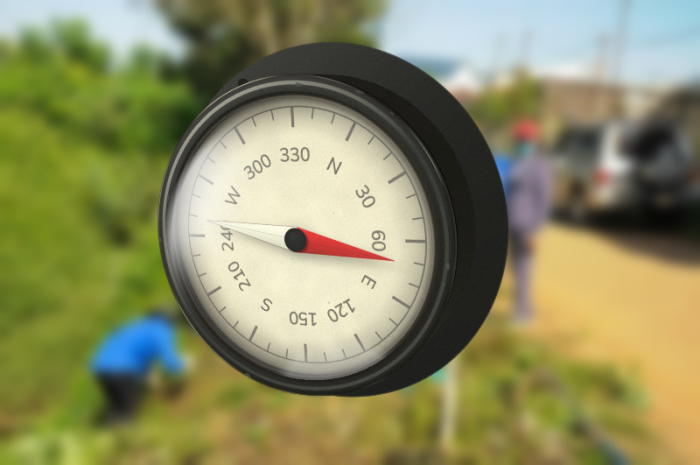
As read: 70,°
